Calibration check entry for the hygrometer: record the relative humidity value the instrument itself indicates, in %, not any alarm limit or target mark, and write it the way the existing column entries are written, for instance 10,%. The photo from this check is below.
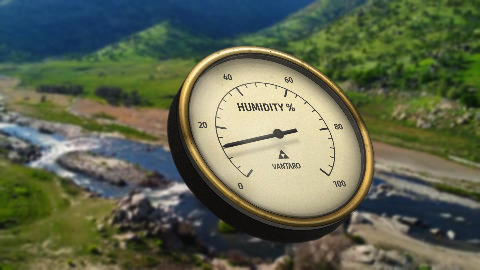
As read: 12,%
